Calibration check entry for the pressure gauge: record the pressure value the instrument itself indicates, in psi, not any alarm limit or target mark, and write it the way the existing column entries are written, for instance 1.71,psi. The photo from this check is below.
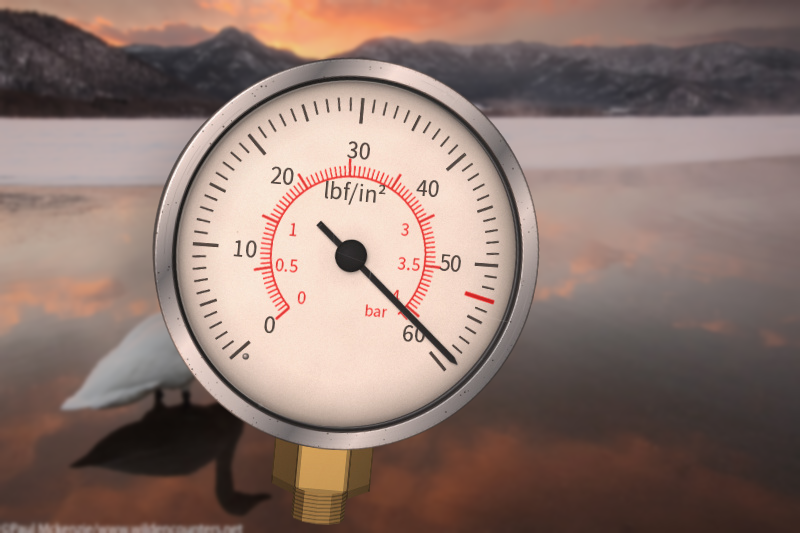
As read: 59,psi
